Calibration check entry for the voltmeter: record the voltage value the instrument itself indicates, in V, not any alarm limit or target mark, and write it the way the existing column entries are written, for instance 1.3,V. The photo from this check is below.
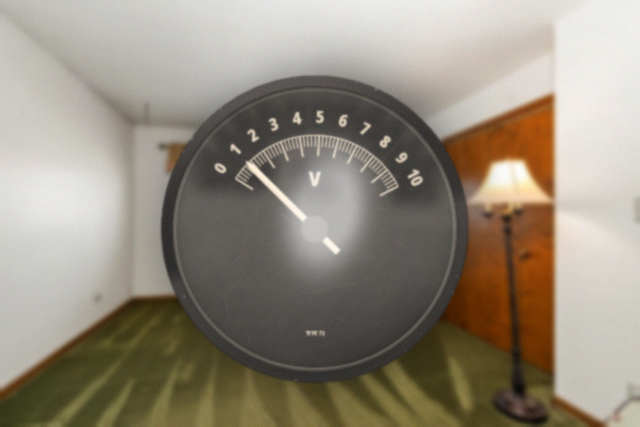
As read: 1,V
